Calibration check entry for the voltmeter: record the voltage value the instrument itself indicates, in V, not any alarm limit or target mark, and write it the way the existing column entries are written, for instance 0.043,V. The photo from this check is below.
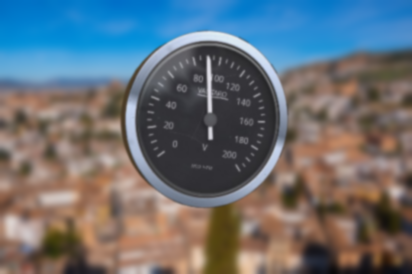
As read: 90,V
